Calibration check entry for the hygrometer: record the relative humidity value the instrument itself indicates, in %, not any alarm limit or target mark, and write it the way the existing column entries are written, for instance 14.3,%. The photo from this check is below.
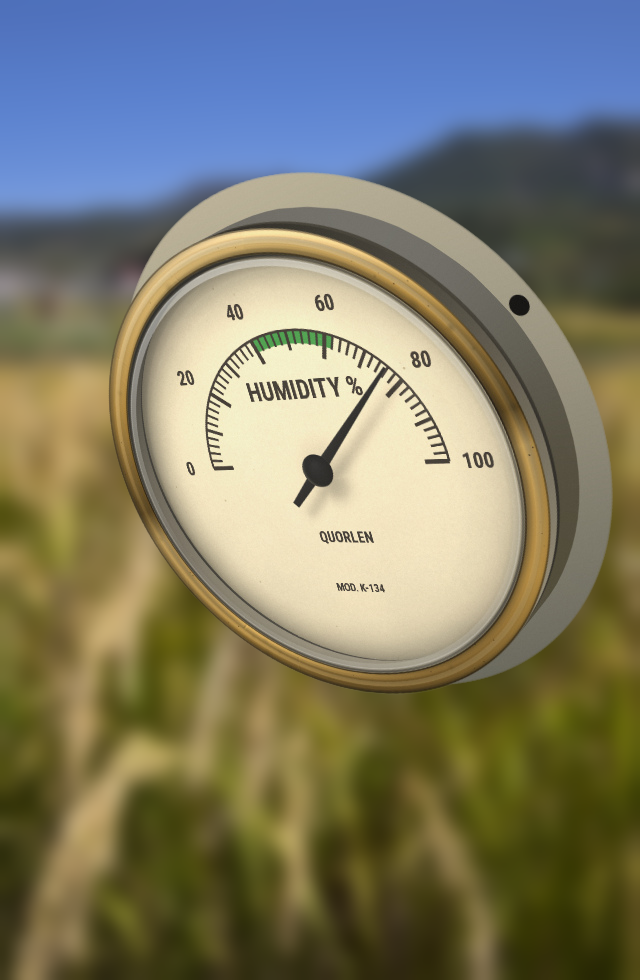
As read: 76,%
